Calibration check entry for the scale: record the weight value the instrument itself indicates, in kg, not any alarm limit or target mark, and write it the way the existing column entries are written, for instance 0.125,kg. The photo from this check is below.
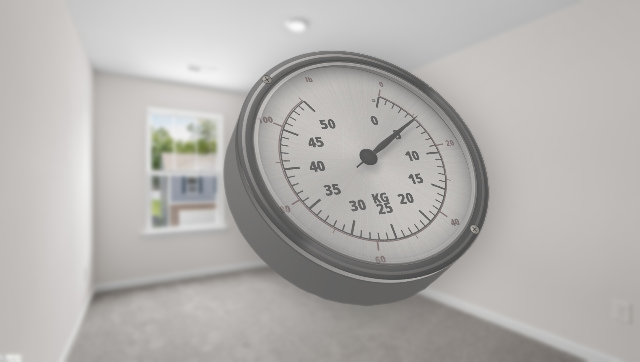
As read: 5,kg
